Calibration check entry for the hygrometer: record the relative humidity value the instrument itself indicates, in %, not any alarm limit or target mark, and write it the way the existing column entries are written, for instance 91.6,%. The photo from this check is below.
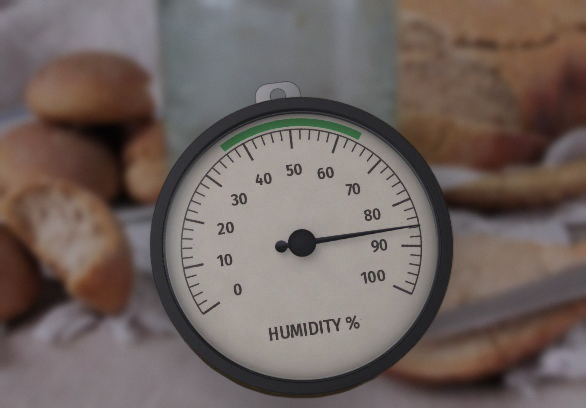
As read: 86,%
